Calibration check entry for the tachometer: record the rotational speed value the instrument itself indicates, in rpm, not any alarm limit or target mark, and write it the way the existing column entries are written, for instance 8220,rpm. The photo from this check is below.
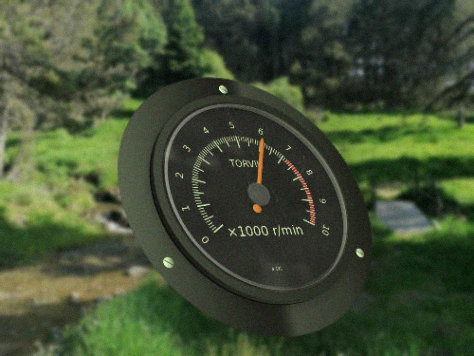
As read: 6000,rpm
